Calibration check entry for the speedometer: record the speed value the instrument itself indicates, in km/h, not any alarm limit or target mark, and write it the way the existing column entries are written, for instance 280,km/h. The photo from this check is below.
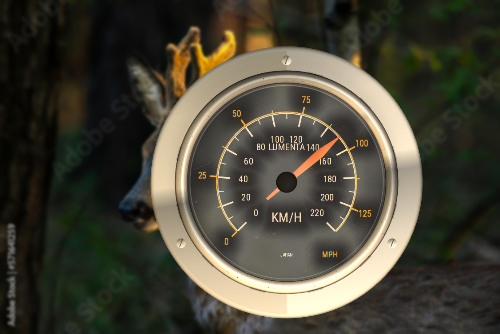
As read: 150,km/h
